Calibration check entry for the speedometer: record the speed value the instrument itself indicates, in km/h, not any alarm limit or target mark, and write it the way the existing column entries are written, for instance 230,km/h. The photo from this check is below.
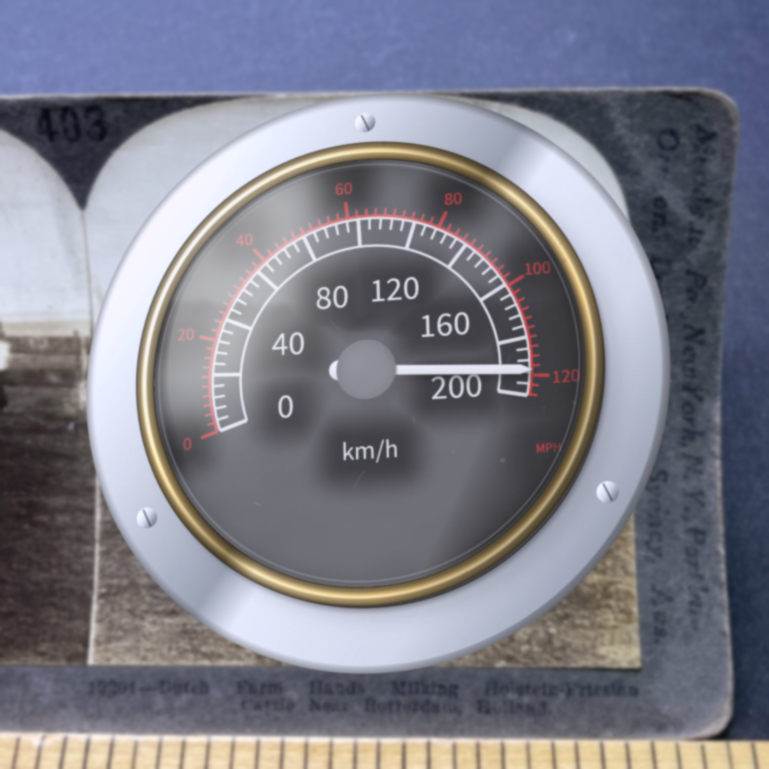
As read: 192,km/h
